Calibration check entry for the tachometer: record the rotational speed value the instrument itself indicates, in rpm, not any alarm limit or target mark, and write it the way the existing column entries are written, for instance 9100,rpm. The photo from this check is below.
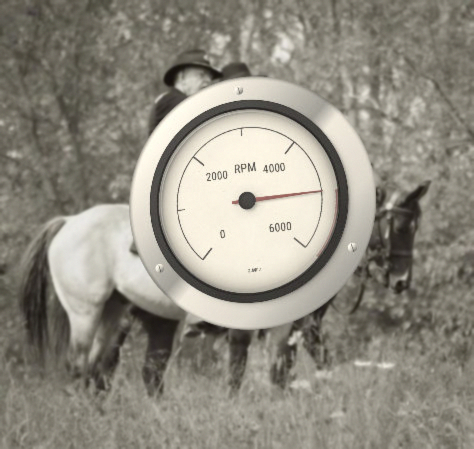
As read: 5000,rpm
